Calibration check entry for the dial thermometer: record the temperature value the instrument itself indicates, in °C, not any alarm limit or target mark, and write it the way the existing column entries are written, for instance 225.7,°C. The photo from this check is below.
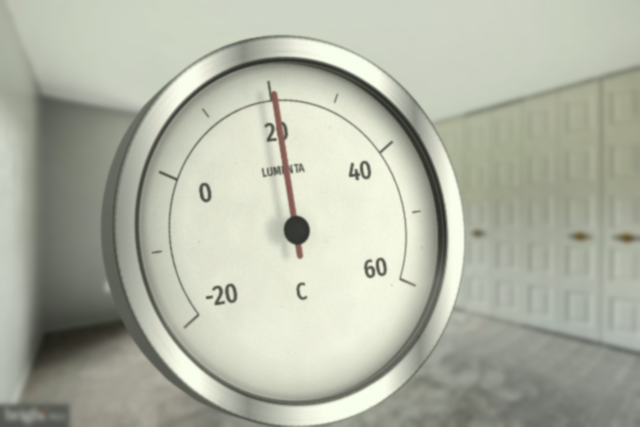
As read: 20,°C
